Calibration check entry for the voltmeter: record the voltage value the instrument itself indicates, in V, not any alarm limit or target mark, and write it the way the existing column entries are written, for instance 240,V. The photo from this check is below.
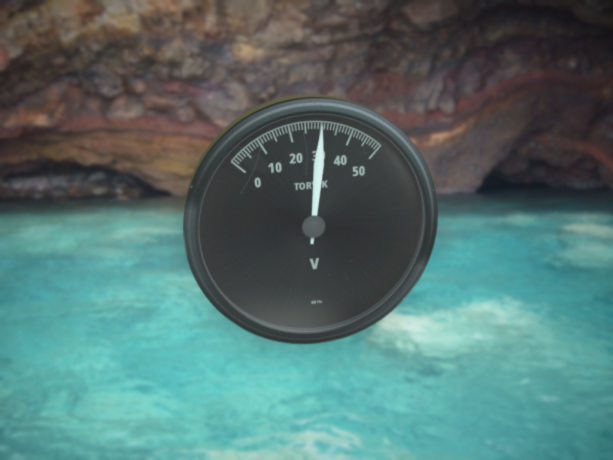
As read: 30,V
